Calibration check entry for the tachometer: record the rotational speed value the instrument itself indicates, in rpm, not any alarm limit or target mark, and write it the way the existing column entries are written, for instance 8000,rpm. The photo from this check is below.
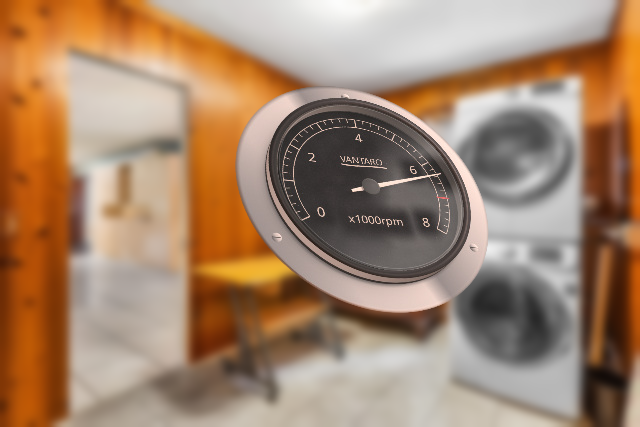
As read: 6400,rpm
